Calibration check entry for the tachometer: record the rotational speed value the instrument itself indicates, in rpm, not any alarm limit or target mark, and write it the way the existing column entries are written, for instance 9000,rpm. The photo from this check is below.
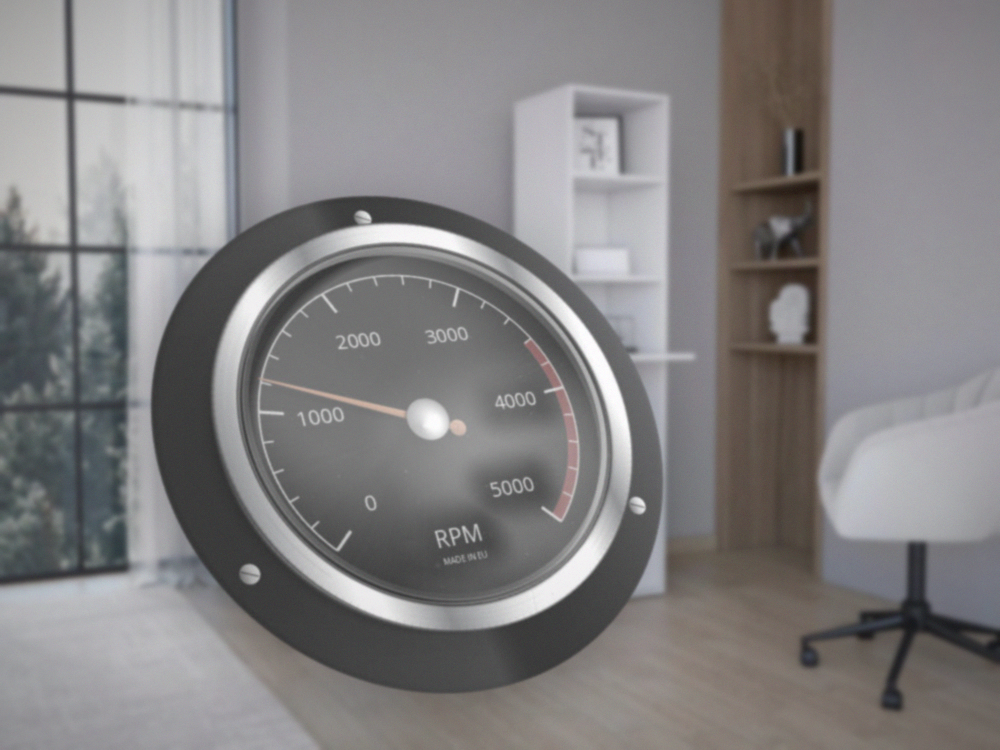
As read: 1200,rpm
